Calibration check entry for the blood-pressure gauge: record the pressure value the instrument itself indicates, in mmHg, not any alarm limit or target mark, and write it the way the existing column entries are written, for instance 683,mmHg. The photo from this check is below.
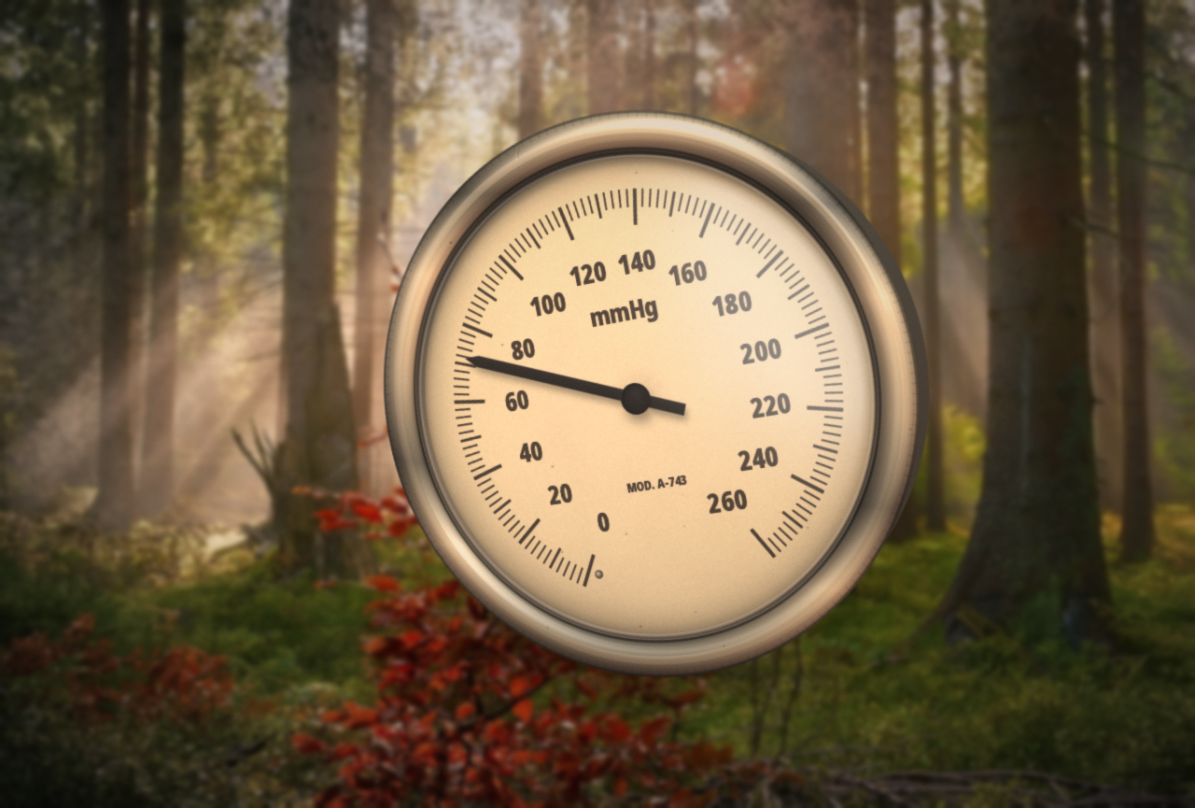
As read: 72,mmHg
